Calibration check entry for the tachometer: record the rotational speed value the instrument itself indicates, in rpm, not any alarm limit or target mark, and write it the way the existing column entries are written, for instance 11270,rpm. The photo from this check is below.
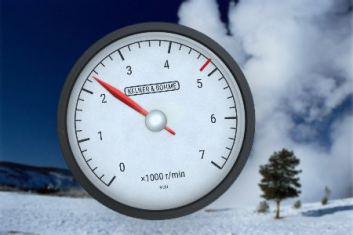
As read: 2300,rpm
